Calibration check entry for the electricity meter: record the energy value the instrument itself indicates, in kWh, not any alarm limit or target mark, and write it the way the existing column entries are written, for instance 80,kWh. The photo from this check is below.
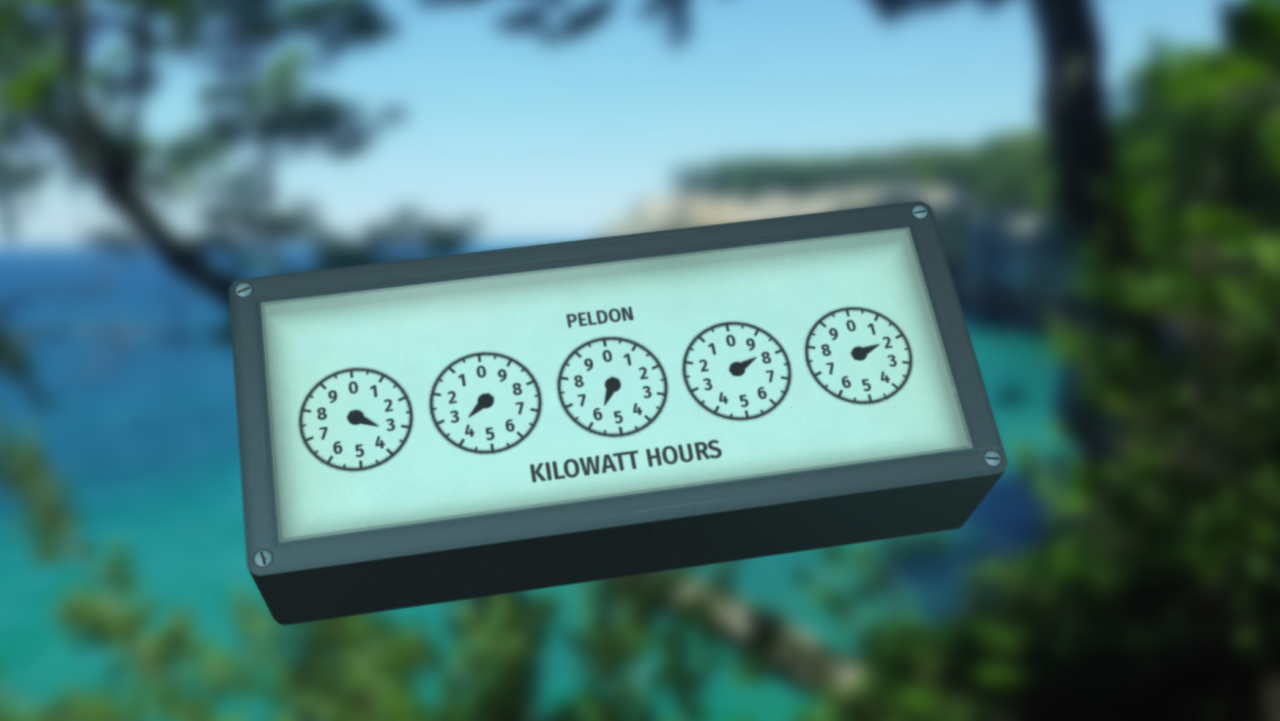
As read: 33582,kWh
